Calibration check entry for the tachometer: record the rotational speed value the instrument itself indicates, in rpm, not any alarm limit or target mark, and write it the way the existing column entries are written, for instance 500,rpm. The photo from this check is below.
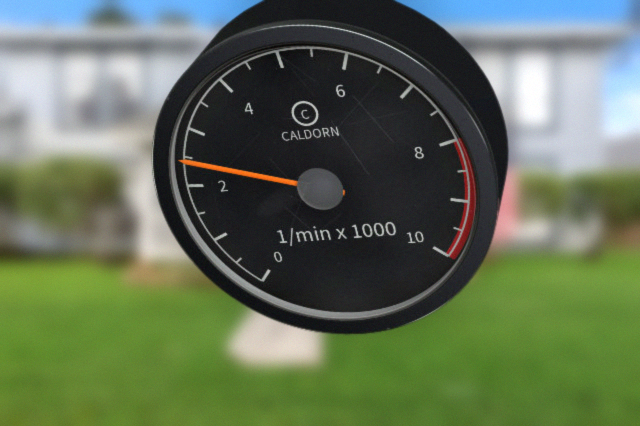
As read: 2500,rpm
